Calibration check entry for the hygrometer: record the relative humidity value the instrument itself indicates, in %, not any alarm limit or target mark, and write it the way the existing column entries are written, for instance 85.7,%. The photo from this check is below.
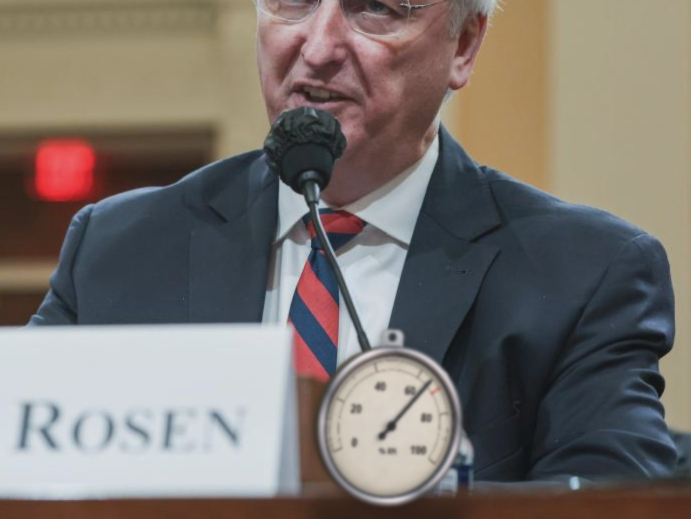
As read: 65,%
